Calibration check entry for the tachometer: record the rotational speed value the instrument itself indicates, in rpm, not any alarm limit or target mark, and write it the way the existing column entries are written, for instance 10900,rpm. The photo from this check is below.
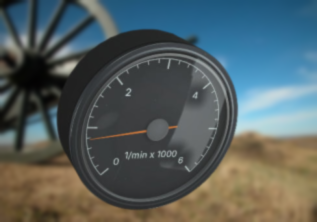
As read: 800,rpm
